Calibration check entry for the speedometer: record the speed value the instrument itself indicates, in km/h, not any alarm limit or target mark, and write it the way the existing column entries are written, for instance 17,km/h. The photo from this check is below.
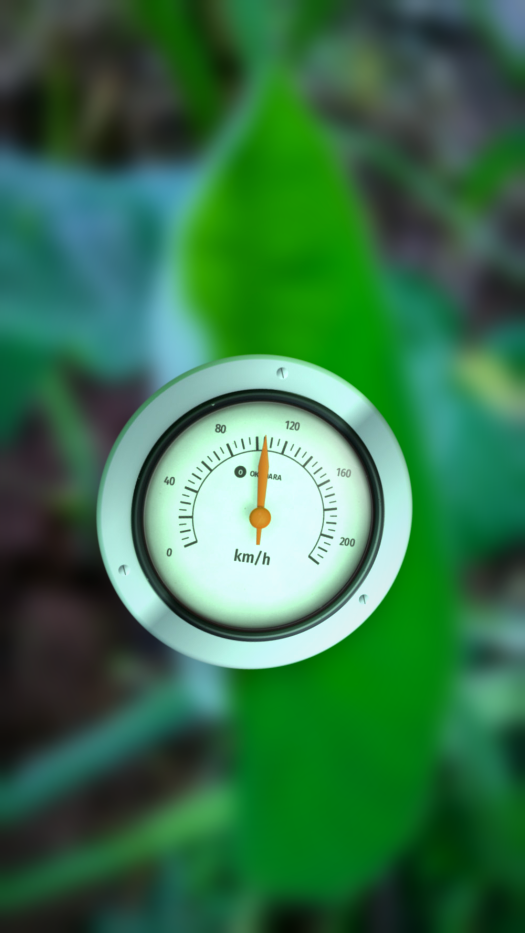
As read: 105,km/h
